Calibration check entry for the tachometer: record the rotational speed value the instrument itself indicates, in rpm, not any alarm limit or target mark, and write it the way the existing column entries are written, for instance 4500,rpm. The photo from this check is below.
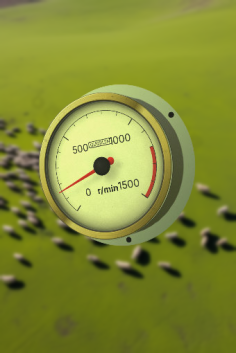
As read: 150,rpm
